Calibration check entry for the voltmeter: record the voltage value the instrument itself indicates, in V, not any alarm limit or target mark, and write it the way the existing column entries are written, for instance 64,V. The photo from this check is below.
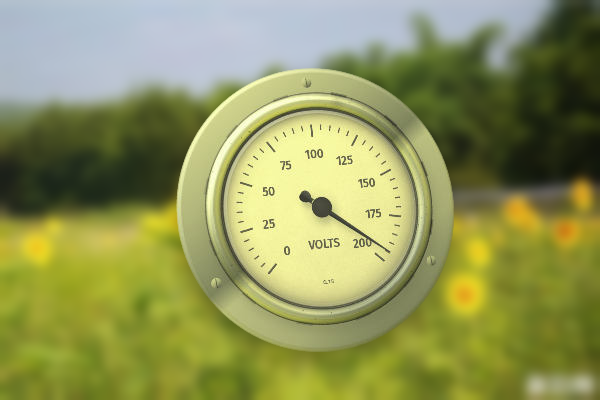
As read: 195,V
